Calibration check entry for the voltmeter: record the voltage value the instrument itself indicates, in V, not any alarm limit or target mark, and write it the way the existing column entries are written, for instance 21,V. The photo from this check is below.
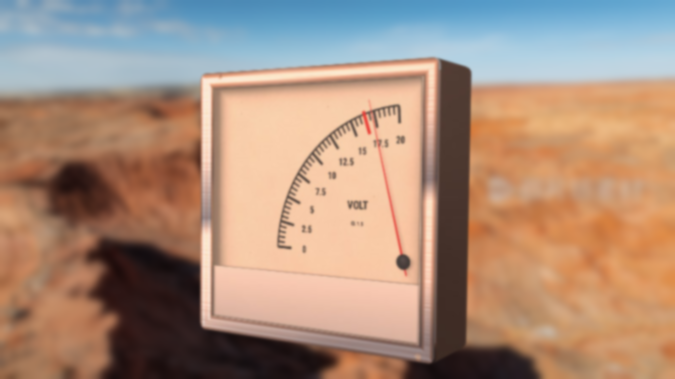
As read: 17.5,V
